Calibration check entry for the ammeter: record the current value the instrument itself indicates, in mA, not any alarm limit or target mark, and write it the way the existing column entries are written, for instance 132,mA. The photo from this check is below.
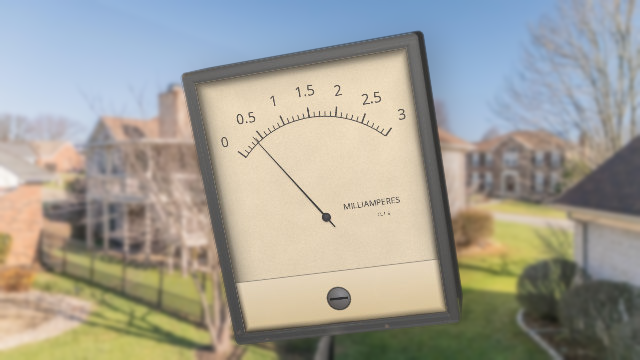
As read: 0.4,mA
